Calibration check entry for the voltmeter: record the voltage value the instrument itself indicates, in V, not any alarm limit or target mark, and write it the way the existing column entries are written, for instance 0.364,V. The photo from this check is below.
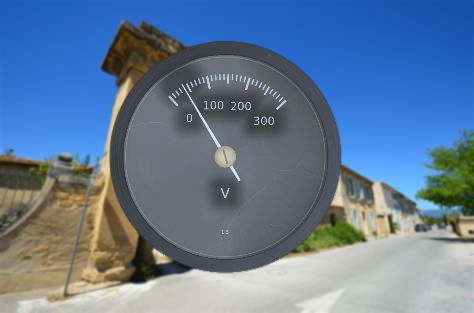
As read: 40,V
